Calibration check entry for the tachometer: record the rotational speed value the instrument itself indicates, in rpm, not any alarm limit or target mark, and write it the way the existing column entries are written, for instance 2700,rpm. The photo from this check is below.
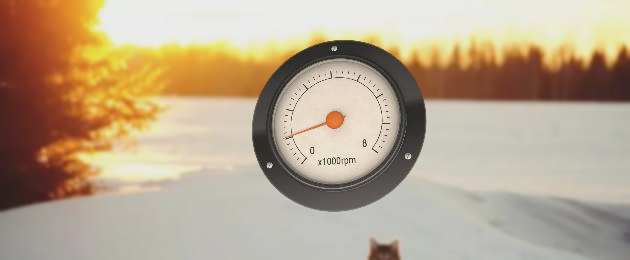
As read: 1000,rpm
